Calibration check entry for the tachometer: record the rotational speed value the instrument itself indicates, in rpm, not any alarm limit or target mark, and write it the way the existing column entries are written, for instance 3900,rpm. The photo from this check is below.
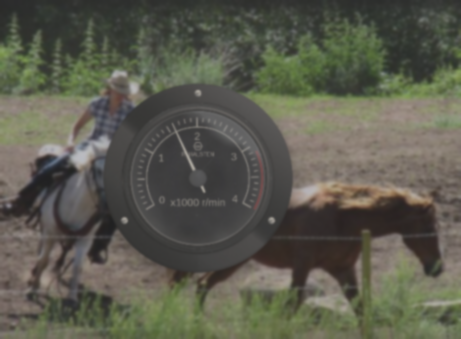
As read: 1600,rpm
